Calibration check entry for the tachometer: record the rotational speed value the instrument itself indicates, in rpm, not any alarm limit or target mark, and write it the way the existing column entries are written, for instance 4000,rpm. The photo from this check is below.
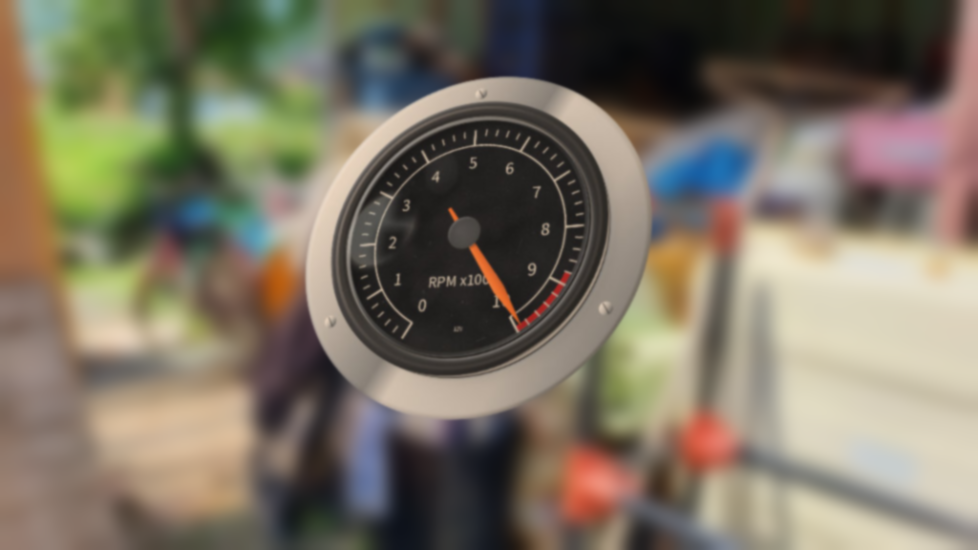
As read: 9900,rpm
